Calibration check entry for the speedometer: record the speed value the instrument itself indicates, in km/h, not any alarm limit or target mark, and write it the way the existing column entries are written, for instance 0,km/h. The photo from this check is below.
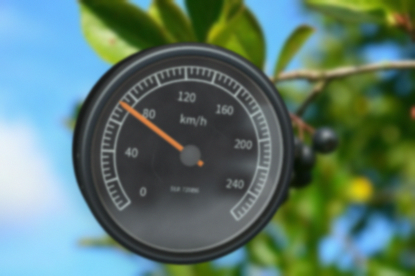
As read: 72,km/h
